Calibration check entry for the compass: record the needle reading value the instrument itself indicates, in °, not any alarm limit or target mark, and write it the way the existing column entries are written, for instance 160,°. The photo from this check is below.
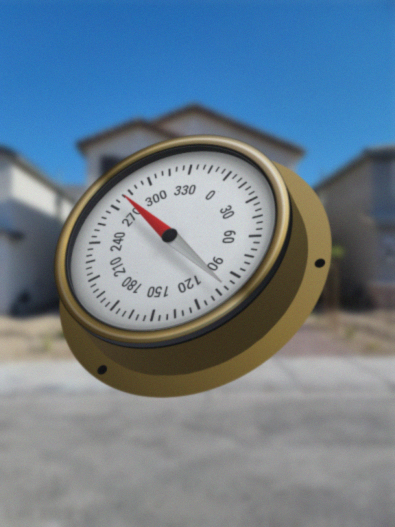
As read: 280,°
